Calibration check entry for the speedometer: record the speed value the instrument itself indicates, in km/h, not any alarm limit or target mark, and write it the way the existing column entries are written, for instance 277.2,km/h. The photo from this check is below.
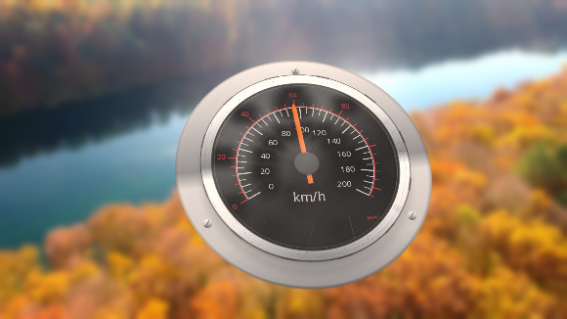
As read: 95,km/h
